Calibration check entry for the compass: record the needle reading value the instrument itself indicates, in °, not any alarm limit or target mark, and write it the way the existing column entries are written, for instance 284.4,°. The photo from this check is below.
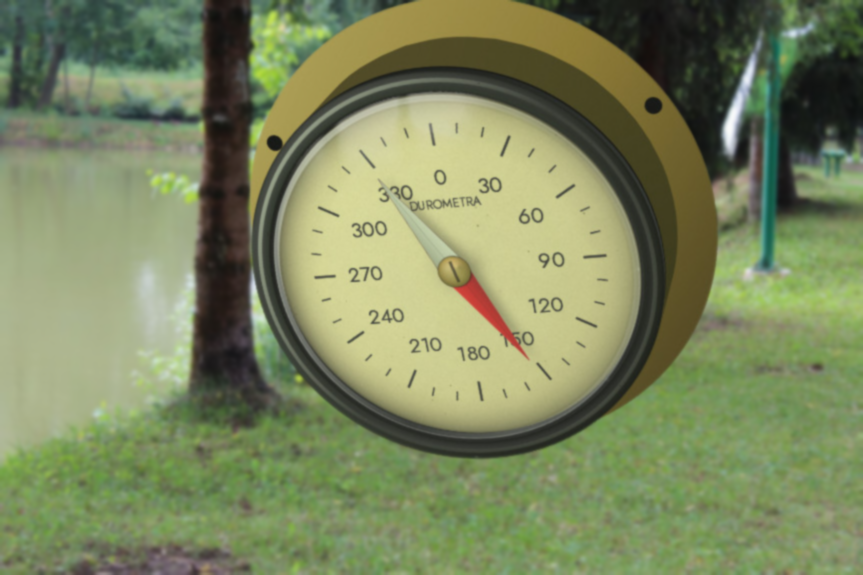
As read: 150,°
